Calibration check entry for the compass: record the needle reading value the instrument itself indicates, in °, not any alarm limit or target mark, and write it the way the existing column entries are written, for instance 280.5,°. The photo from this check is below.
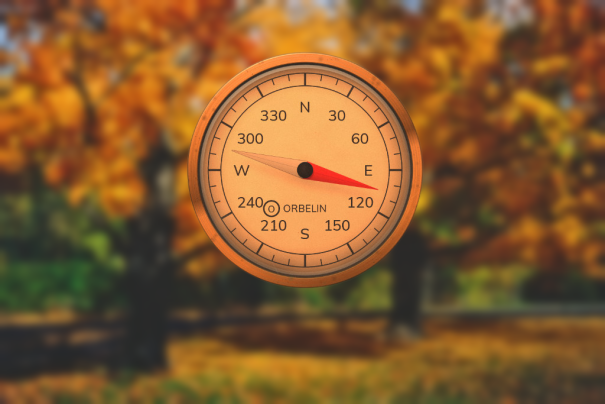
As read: 105,°
